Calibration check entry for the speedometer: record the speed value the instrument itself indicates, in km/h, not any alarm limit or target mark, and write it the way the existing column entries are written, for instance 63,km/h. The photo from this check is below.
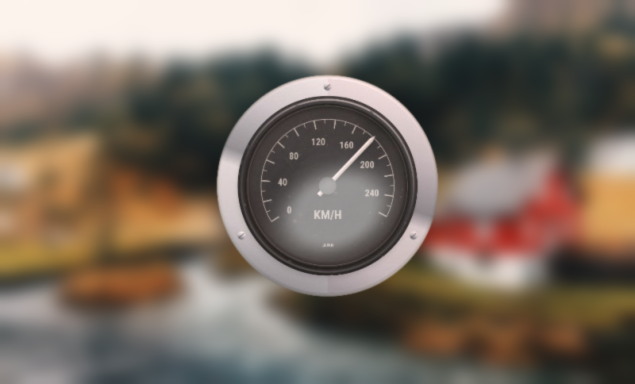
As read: 180,km/h
